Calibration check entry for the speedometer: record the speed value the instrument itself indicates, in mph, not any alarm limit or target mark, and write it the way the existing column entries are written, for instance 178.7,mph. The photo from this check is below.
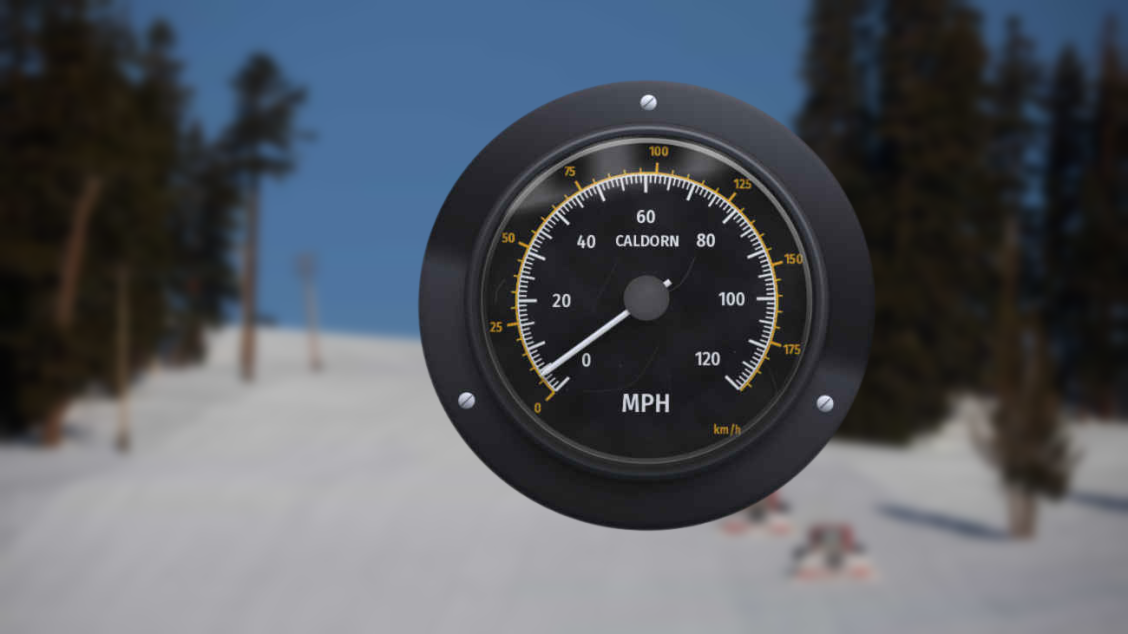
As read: 4,mph
